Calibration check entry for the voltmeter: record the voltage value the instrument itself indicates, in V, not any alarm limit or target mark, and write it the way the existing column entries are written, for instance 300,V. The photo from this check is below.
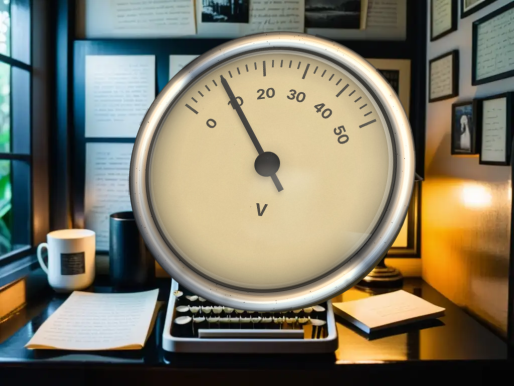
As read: 10,V
